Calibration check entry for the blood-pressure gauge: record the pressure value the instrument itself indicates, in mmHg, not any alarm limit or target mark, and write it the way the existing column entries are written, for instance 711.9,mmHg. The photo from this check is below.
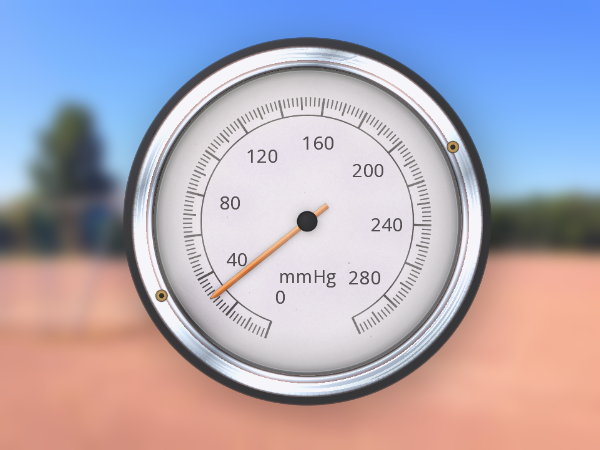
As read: 30,mmHg
